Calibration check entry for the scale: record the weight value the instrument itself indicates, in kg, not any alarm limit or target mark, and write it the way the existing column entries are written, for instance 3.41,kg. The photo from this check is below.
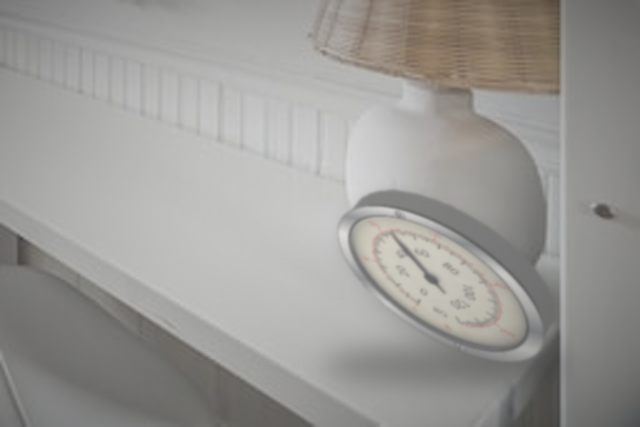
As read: 50,kg
